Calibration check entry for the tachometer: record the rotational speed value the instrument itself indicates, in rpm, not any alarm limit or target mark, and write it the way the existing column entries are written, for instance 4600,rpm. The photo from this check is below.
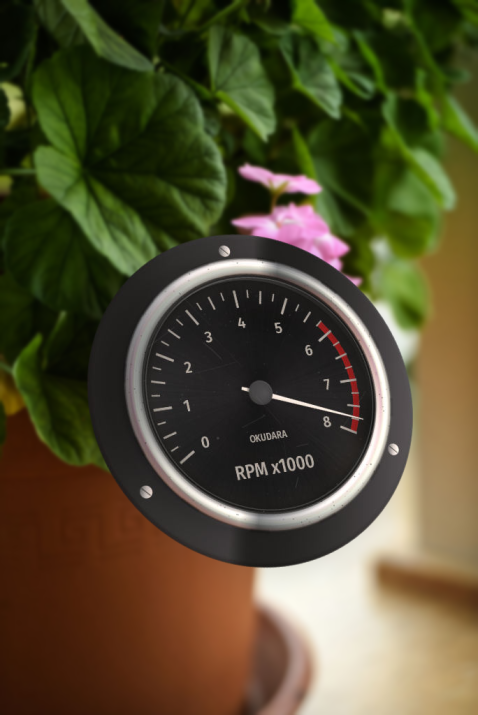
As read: 7750,rpm
